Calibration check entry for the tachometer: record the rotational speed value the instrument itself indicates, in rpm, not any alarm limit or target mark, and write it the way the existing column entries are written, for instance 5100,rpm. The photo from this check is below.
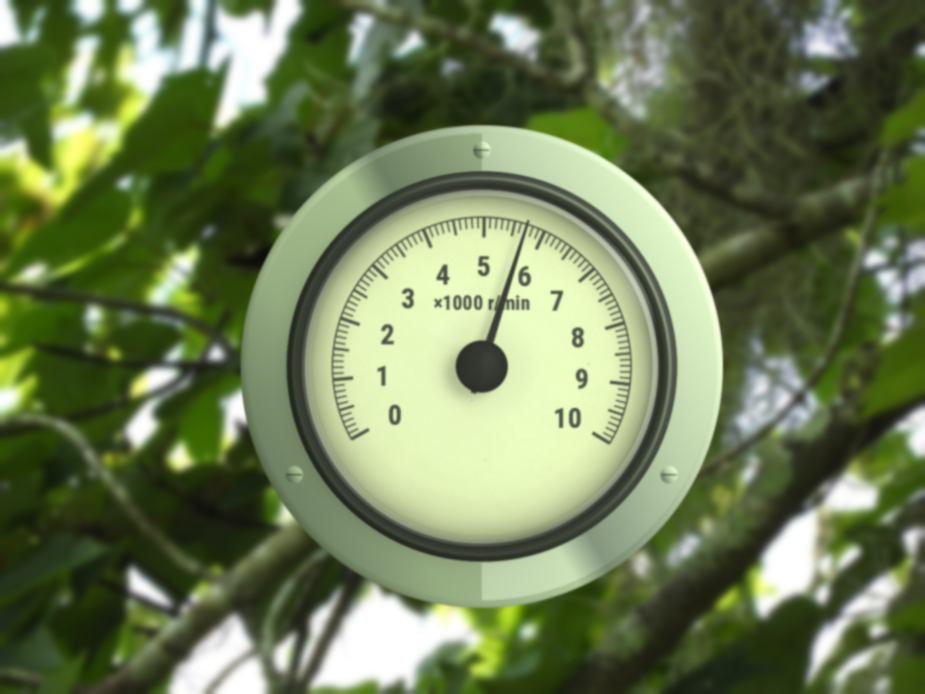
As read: 5700,rpm
